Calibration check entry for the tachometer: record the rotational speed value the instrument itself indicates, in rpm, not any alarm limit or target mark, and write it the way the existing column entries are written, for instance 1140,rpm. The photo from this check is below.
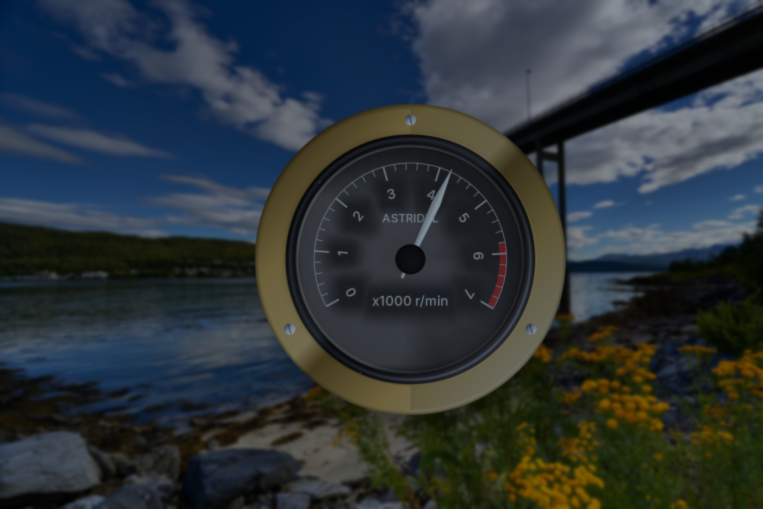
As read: 4200,rpm
